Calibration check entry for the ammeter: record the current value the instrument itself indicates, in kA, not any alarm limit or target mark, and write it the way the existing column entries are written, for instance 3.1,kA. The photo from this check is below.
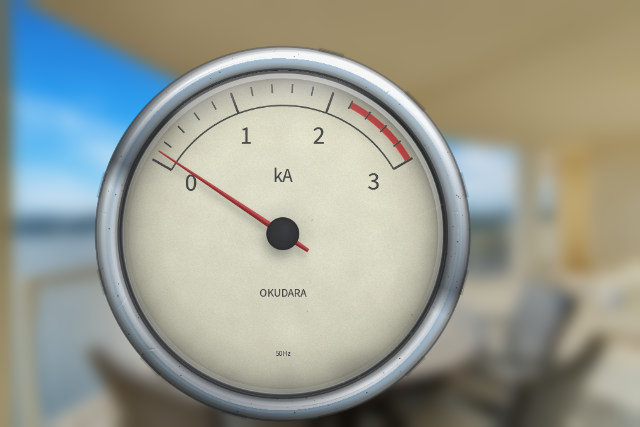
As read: 0.1,kA
